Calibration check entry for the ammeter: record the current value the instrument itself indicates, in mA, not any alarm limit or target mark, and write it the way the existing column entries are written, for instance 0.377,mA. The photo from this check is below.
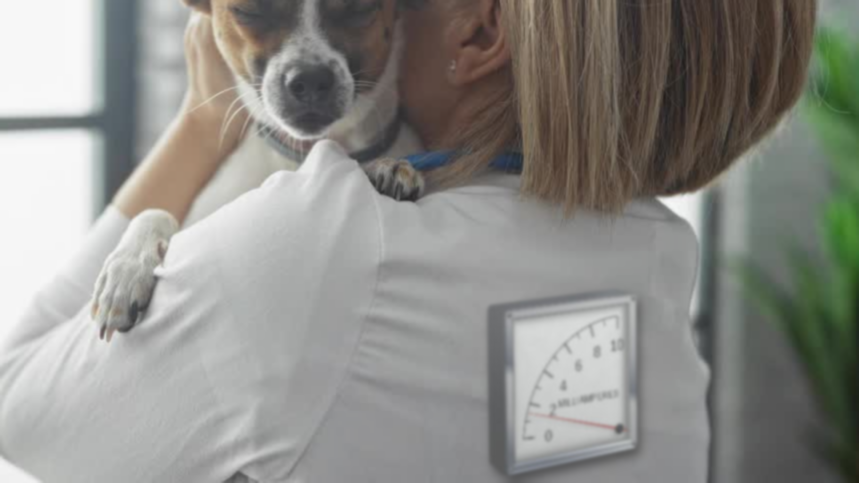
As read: 1.5,mA
